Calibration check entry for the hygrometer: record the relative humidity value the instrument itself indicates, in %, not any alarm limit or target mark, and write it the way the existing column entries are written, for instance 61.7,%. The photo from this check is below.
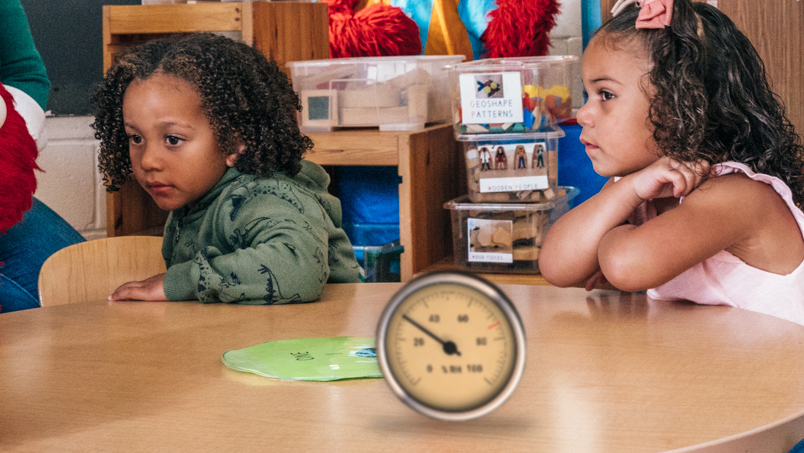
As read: 30,%
